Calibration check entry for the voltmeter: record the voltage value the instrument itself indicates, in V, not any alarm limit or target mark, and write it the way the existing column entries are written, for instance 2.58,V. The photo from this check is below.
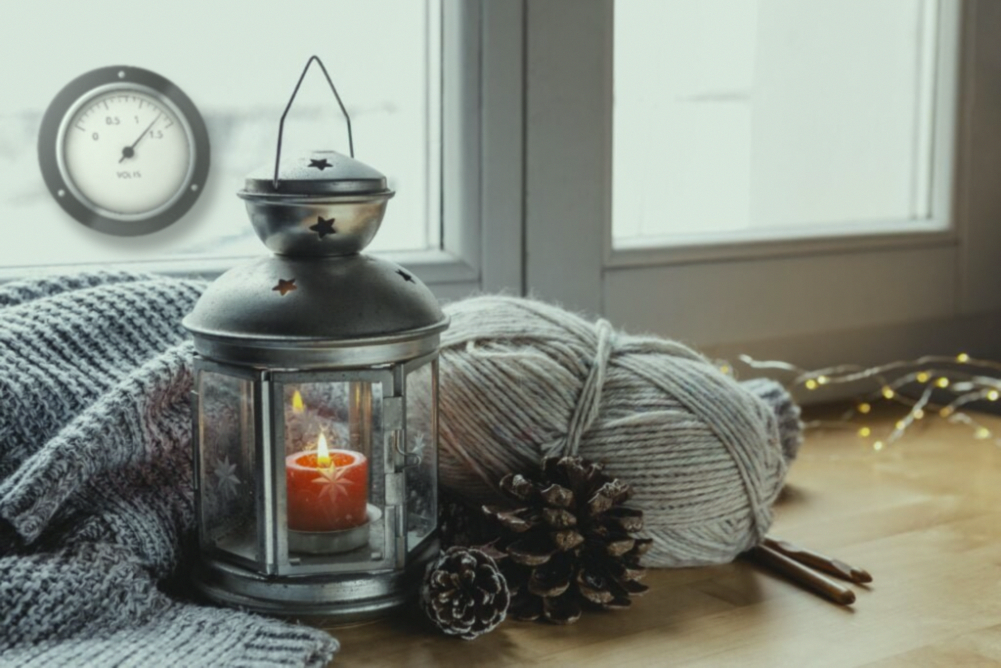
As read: 1.3,V
